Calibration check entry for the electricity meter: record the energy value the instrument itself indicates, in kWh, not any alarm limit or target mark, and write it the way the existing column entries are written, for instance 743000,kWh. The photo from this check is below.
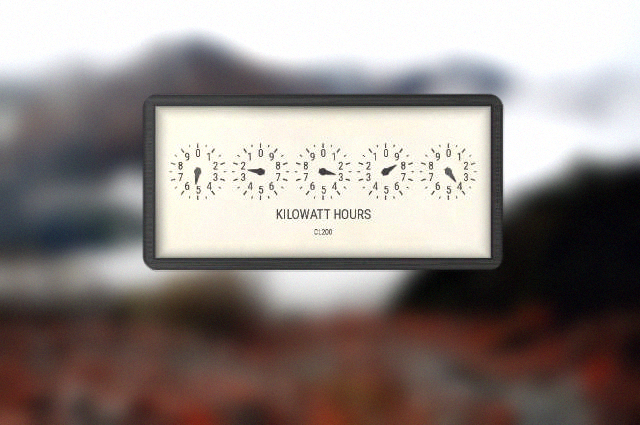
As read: 52284,kWh
